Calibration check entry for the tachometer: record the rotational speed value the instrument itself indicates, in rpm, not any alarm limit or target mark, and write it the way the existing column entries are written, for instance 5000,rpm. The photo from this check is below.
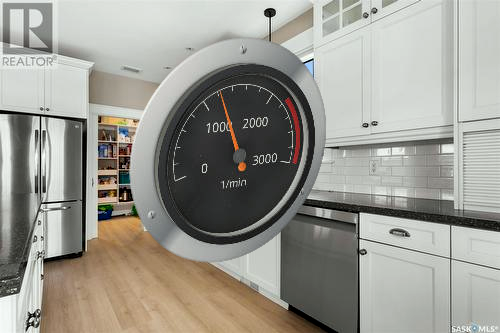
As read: 1200,rpm
